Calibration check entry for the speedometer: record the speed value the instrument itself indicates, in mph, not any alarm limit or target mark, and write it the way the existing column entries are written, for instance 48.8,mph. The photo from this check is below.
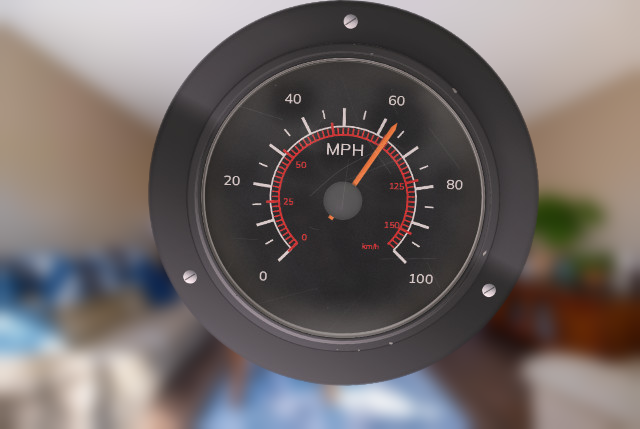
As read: 62.5,mph
